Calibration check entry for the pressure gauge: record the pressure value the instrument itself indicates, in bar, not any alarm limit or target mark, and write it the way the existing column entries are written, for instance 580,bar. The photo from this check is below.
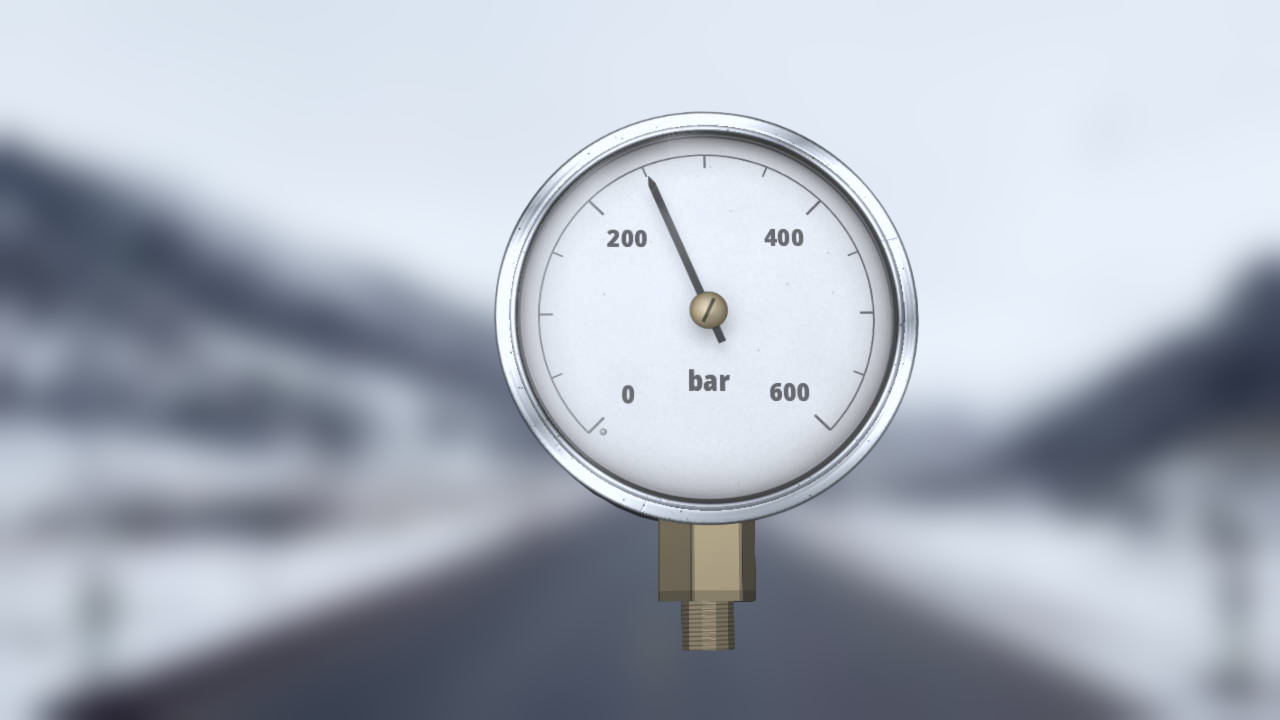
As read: 250,bar
